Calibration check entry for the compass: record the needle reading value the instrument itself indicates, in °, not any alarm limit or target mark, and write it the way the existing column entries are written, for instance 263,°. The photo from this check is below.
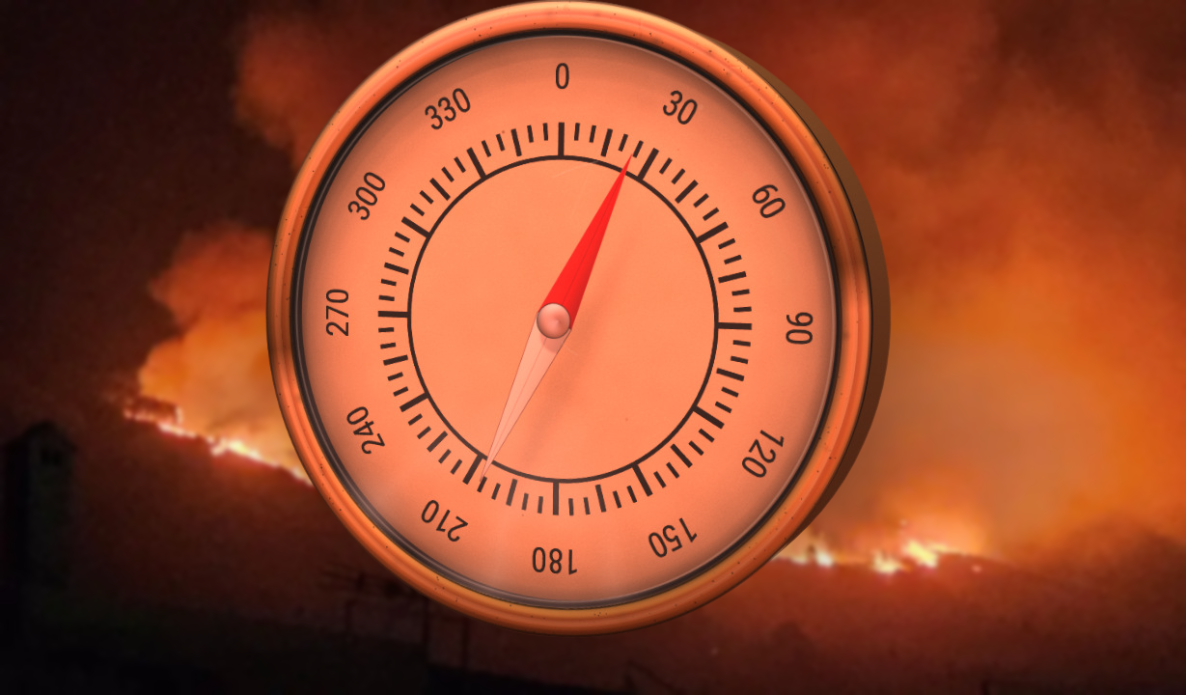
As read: 25,°
